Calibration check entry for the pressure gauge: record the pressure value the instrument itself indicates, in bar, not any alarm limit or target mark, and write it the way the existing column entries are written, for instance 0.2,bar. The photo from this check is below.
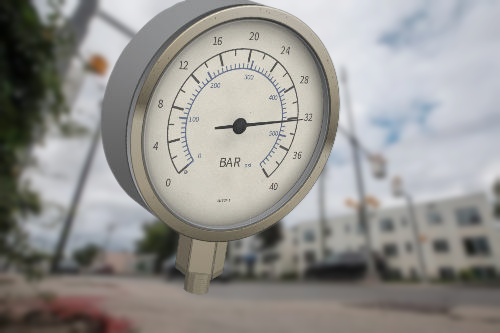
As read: 32,bar
